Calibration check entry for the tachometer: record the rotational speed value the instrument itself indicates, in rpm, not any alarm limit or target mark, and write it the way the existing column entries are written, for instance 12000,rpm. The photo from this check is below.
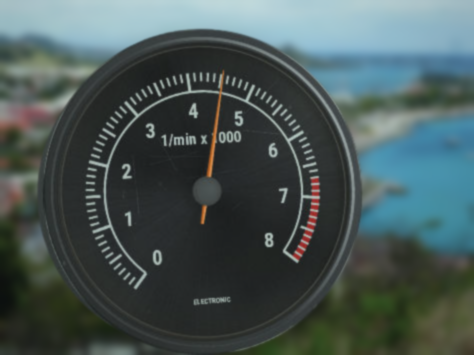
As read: 4500,rpm
